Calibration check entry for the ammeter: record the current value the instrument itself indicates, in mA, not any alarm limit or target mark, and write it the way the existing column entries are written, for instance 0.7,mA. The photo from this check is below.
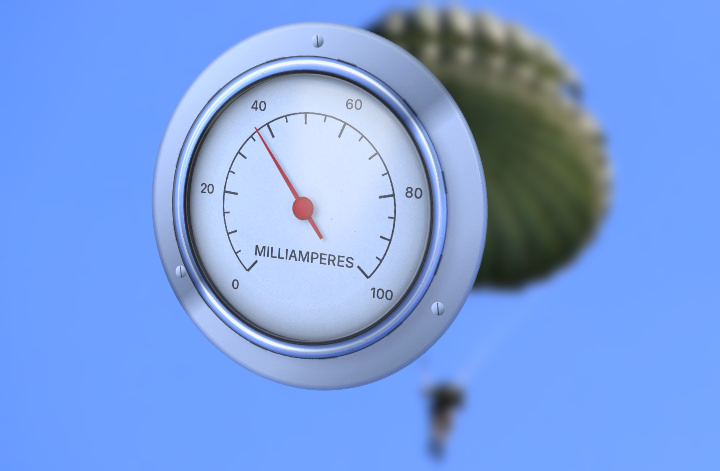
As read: 37.5,mA
